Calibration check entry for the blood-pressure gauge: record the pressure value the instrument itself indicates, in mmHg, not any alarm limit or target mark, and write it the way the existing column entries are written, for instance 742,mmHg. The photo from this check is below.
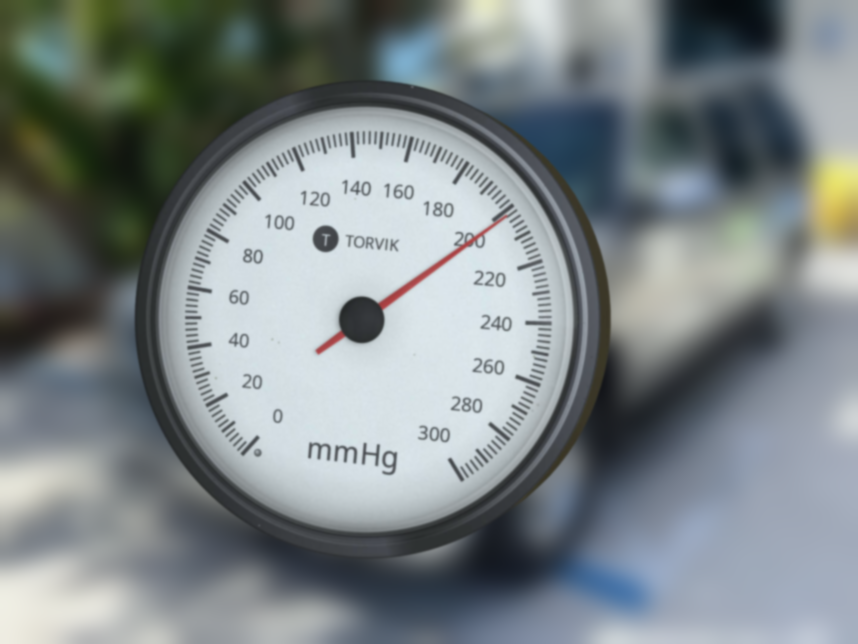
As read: 202,mmHg
